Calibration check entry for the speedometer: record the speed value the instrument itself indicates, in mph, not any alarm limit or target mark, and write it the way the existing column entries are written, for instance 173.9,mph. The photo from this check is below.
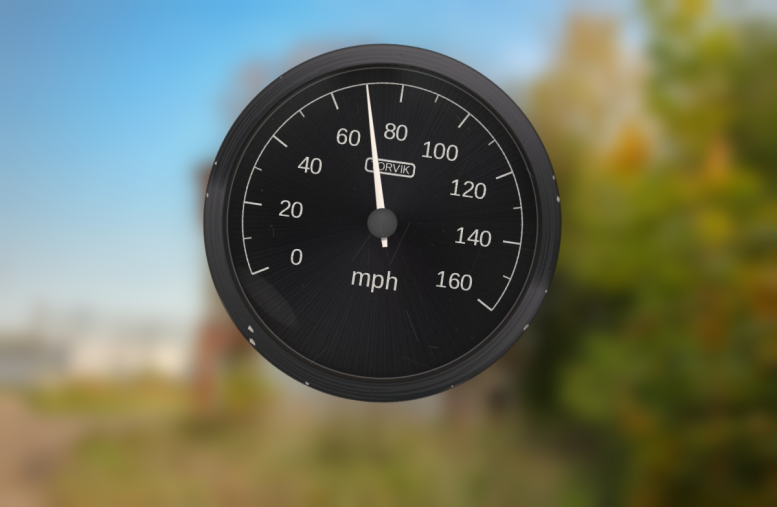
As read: 70,mph
